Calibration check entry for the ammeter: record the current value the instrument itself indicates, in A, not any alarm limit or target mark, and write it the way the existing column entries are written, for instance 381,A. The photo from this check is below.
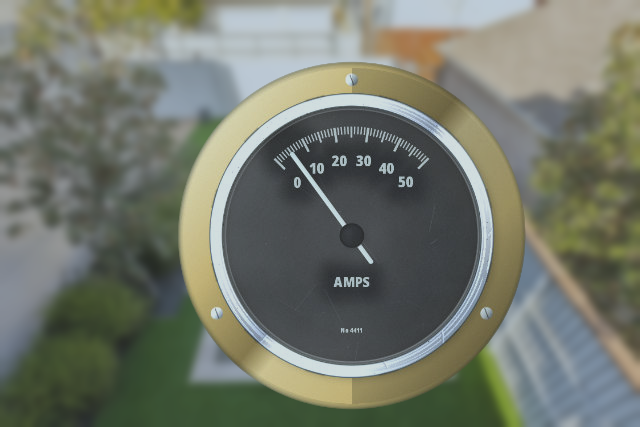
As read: 5,A
